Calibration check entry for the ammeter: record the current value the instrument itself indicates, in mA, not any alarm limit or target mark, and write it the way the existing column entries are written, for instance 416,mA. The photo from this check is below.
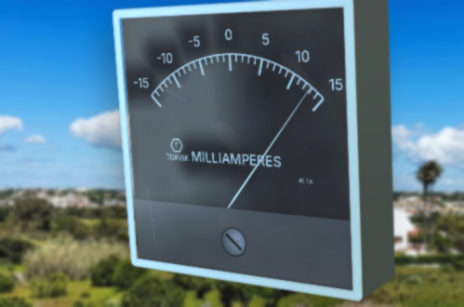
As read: 13,mA
